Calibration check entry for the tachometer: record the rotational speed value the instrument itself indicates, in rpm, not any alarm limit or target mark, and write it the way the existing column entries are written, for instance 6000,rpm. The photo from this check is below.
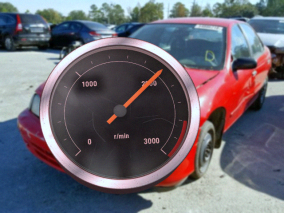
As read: 2000,rpm
